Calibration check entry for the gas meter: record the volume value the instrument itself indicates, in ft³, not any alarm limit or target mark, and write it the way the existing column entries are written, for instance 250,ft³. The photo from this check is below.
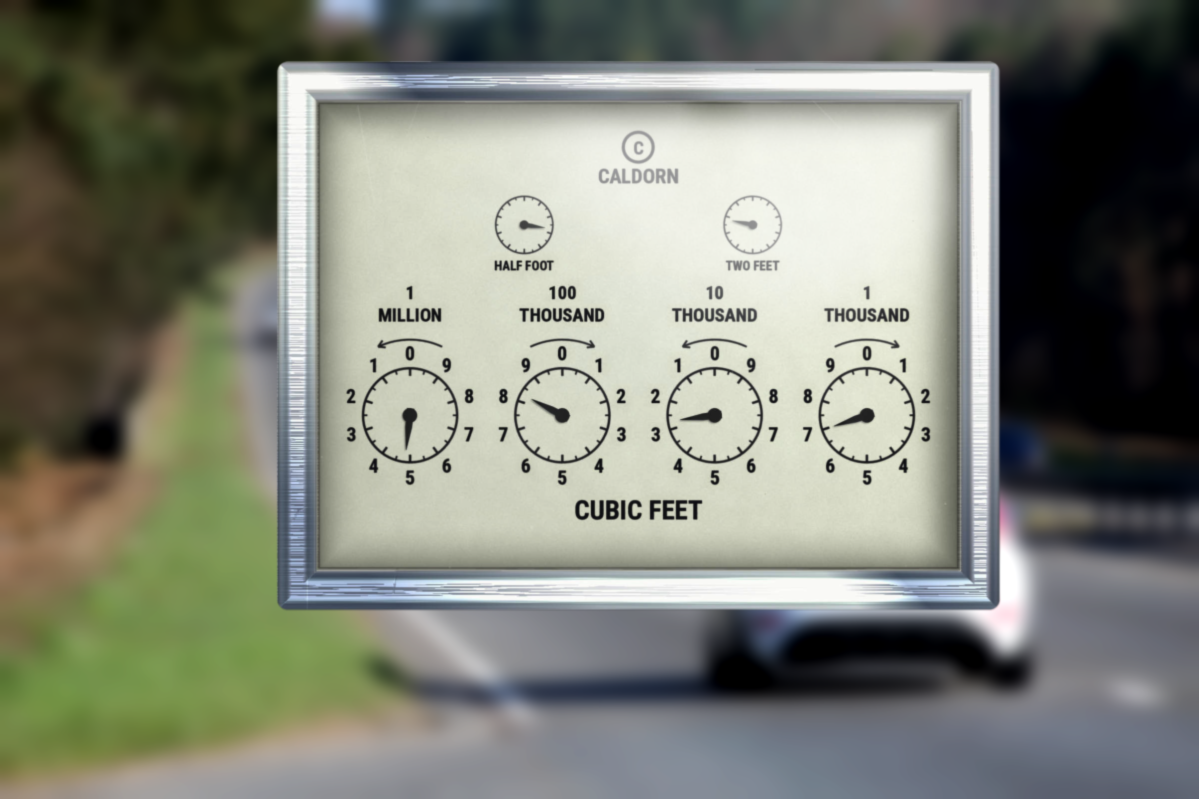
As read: 482700,ft³
